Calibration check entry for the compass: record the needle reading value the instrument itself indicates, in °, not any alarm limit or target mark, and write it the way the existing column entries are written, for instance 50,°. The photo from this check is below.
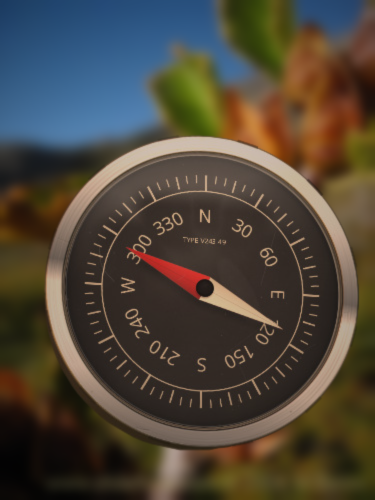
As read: 295,°
